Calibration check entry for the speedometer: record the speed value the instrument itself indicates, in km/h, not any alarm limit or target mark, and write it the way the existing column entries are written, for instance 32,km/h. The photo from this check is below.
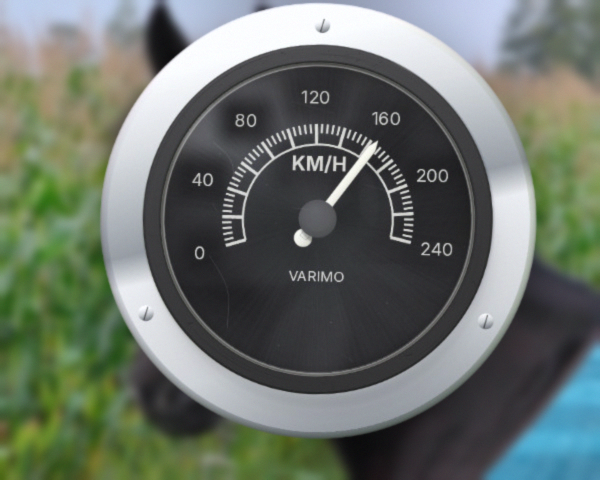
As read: 164,km/h
